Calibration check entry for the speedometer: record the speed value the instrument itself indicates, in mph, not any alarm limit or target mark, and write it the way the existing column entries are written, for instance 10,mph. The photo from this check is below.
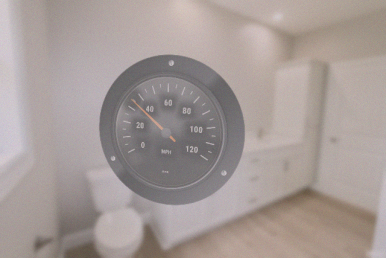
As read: 35,mph
